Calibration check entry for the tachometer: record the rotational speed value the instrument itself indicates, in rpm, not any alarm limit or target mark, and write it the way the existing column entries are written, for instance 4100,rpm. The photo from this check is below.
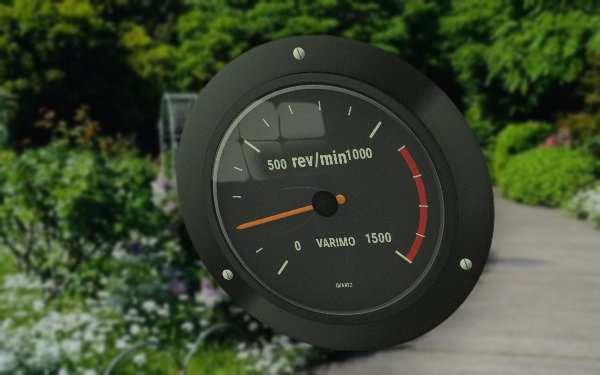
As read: 200,rpm
